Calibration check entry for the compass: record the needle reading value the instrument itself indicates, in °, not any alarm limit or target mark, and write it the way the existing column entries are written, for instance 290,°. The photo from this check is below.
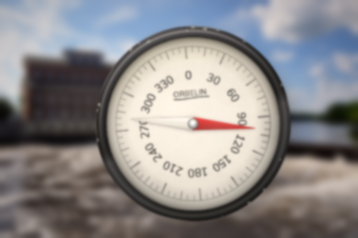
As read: 100,°
